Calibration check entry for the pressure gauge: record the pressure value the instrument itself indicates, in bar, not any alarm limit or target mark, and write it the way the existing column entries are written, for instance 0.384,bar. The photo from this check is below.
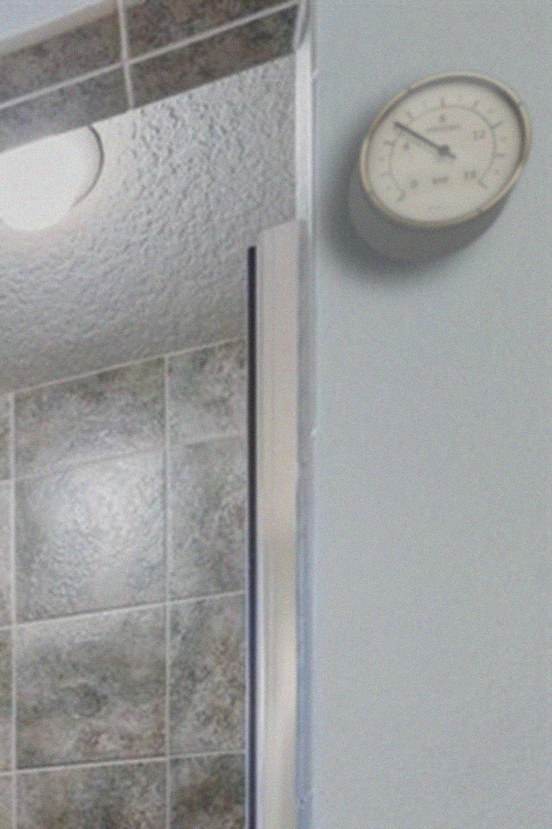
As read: 5,bar
